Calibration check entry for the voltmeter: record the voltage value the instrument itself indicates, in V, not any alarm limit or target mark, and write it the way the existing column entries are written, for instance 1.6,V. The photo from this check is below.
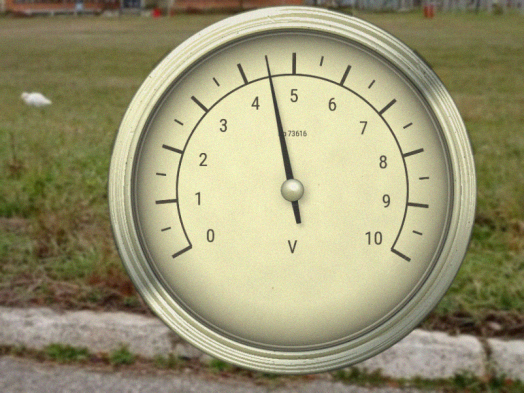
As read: 4.5,V
